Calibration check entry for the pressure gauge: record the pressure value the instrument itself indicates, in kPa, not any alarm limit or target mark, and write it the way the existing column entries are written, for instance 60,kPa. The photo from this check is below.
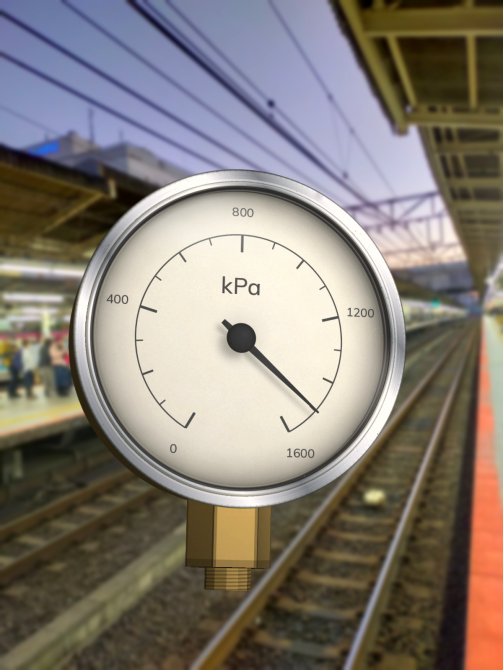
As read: 1500,kPa
